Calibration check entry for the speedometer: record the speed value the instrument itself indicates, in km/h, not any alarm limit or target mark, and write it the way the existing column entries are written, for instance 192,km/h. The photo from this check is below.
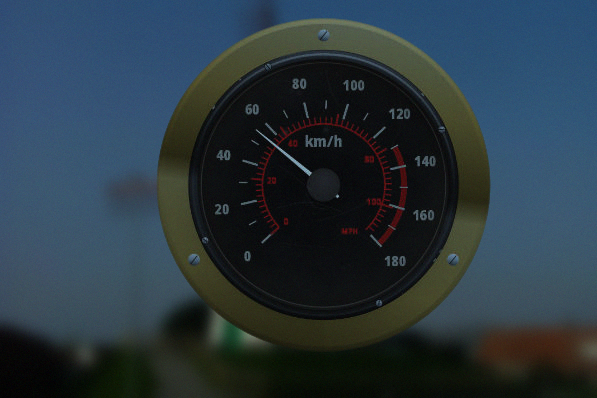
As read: 55,km/h
